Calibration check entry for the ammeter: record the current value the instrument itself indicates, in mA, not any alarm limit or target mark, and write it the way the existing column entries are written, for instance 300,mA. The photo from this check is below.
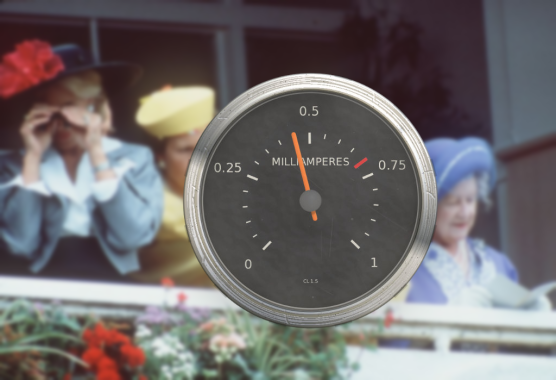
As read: 0.45,mA
